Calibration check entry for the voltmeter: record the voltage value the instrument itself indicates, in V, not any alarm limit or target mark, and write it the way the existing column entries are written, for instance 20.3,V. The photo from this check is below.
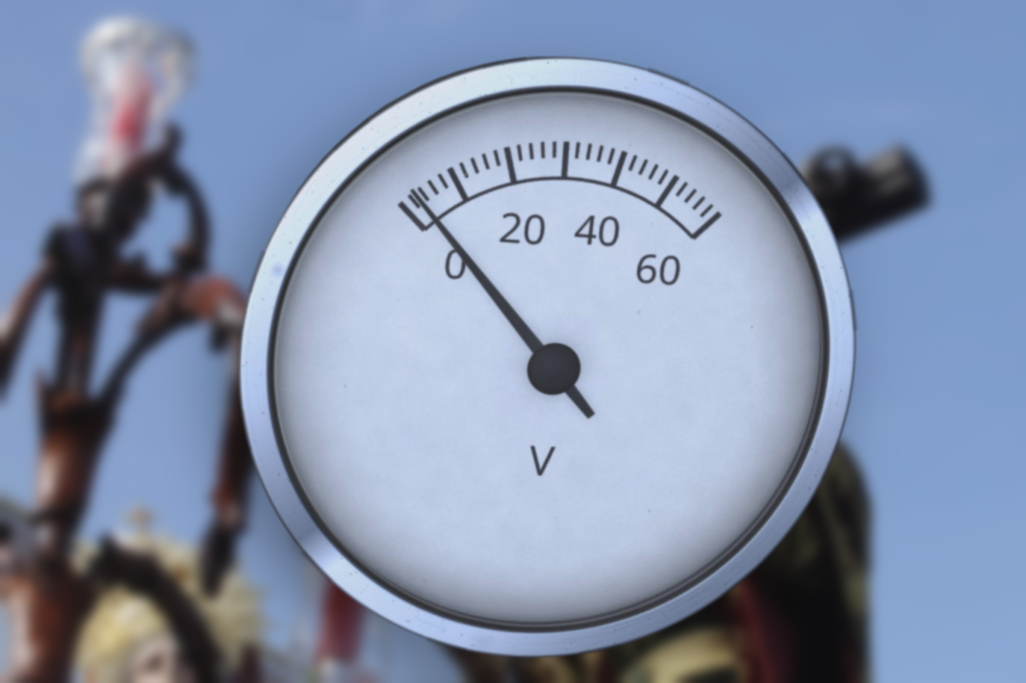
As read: 3,V
